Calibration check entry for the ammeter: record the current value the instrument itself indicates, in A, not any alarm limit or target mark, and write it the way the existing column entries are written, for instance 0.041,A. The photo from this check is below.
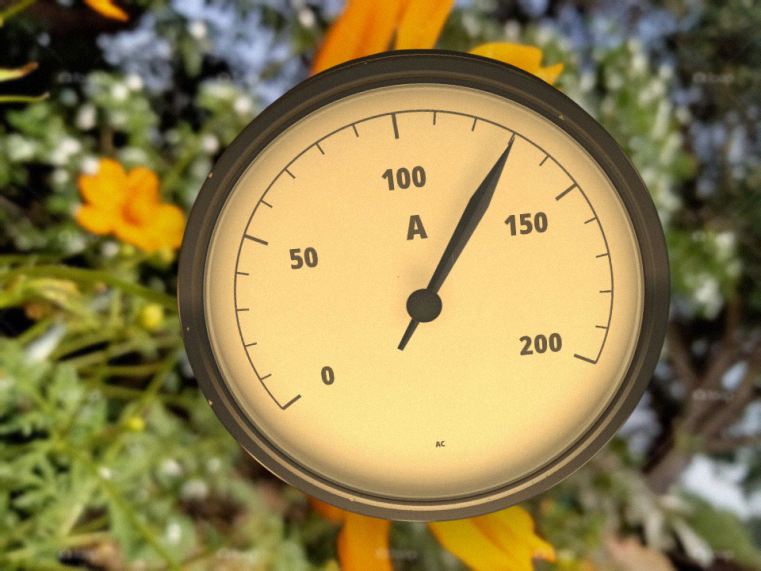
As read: 130,A
